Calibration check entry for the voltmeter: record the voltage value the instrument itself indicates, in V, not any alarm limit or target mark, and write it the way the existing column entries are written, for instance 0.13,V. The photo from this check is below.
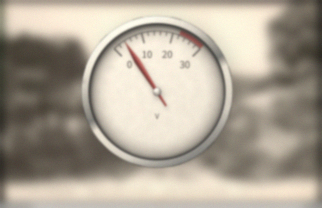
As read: 4,V
